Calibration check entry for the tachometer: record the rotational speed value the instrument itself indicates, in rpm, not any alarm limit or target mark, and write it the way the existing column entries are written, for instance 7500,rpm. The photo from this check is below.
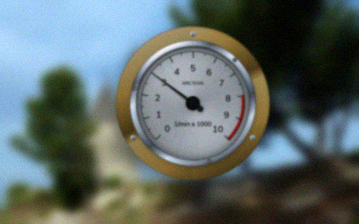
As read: 3000,rpm
